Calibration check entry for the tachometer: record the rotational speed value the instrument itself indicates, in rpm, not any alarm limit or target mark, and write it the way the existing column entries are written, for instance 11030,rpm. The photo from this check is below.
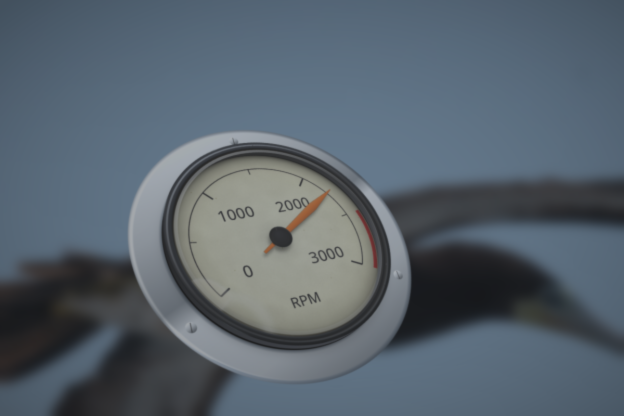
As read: 2250,rpm
